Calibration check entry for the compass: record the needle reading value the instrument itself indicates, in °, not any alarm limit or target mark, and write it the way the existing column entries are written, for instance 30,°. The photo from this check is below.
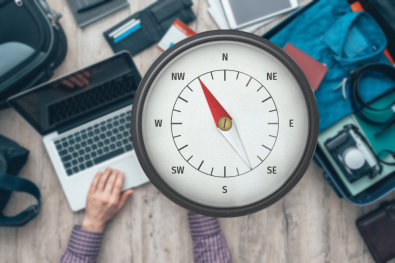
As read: 330,°
